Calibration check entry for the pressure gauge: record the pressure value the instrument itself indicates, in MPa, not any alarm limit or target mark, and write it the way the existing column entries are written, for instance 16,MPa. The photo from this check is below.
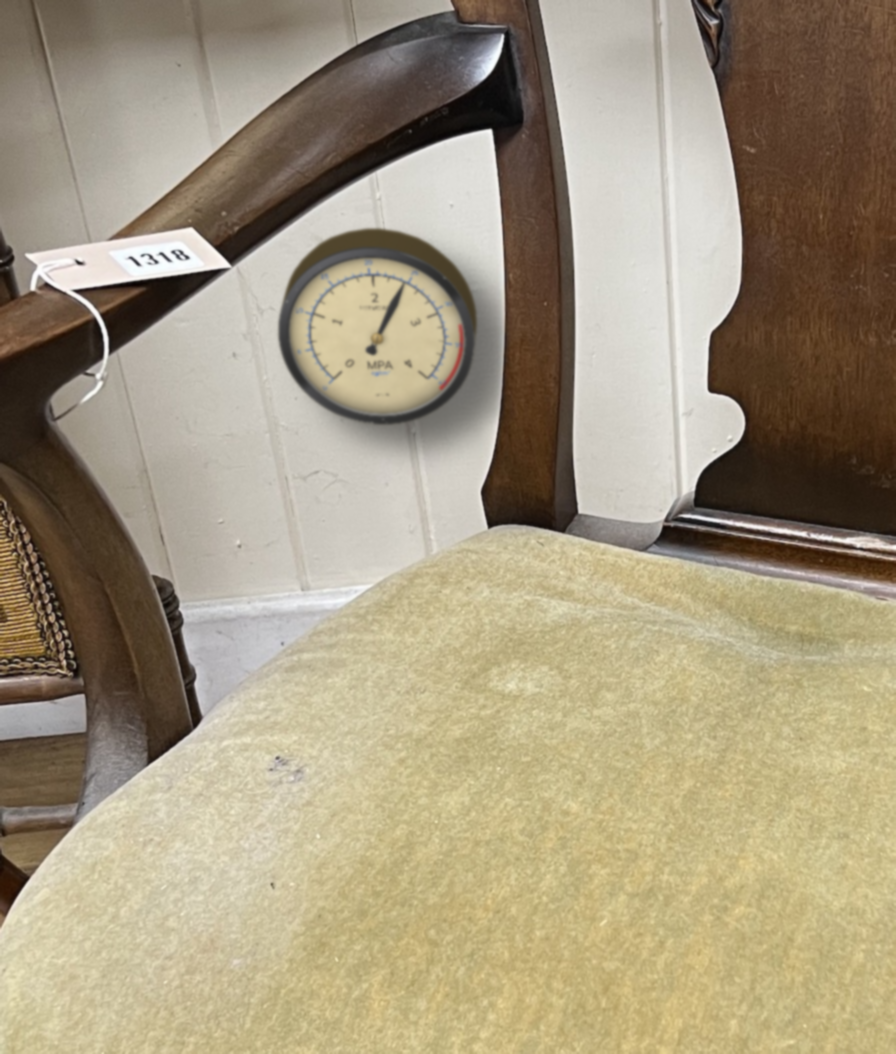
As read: 2.4,MPa
